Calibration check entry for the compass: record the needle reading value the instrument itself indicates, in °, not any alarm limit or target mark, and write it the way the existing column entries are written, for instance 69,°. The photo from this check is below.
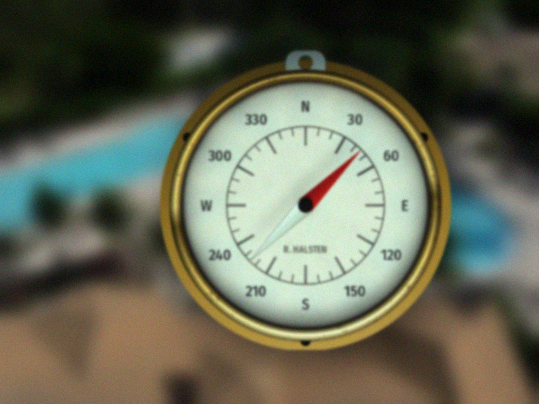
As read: 45,°
